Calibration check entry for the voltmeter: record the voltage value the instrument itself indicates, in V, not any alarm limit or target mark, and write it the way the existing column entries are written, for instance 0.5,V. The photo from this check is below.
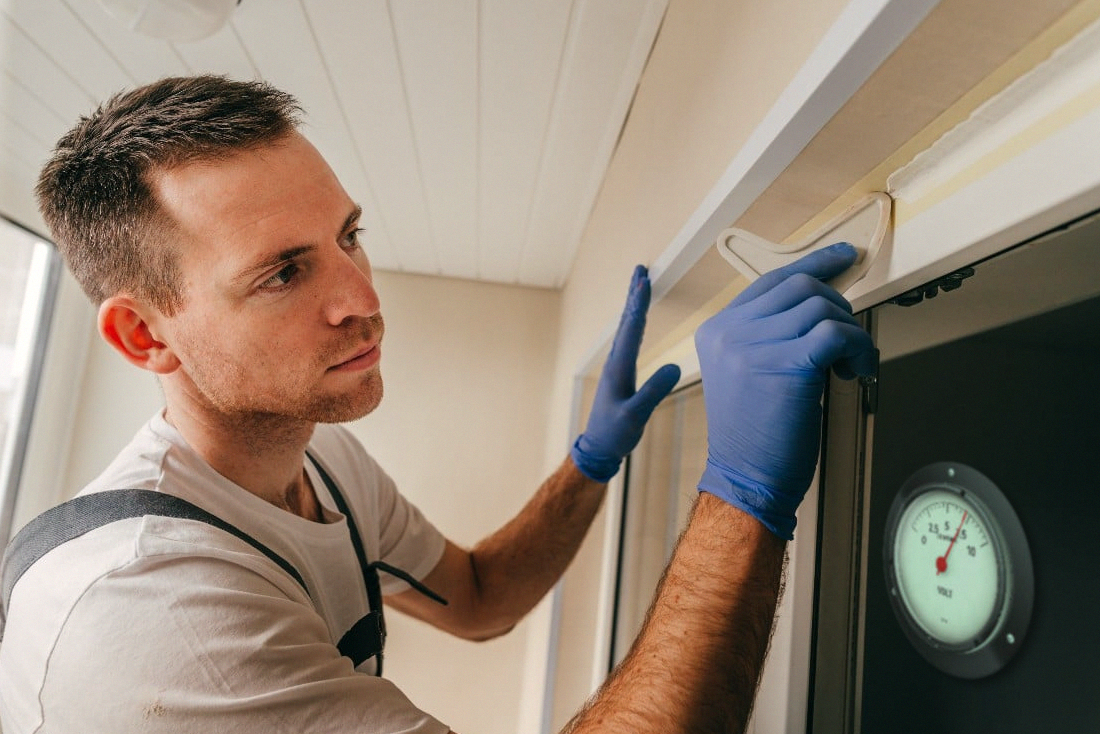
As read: 7.5,V
